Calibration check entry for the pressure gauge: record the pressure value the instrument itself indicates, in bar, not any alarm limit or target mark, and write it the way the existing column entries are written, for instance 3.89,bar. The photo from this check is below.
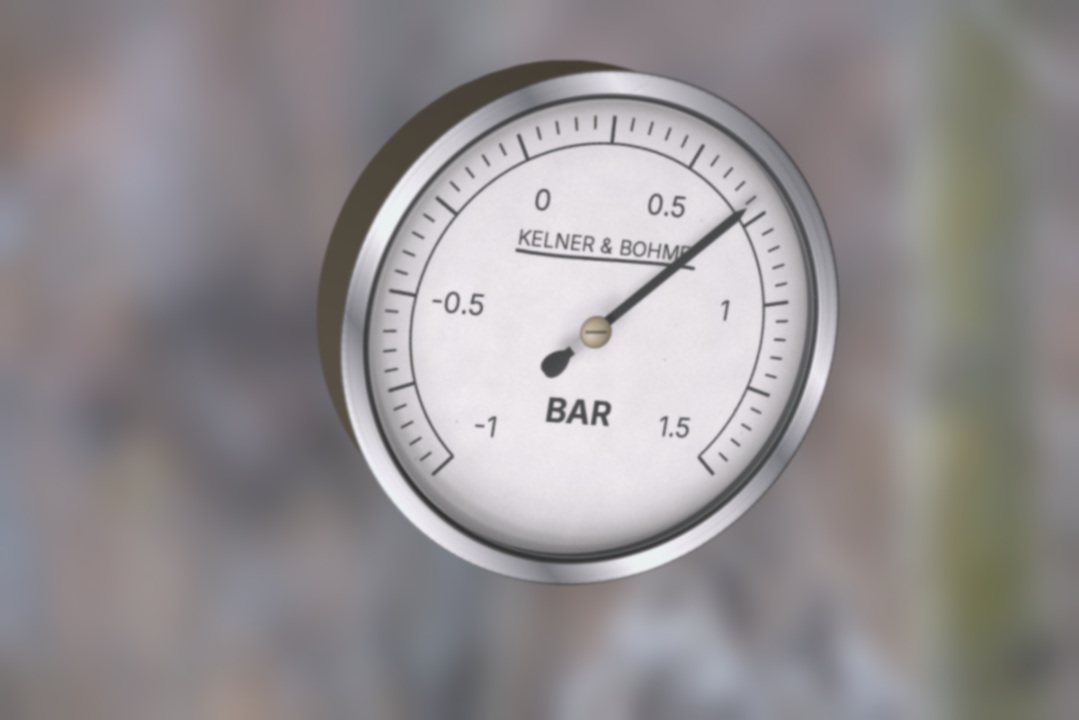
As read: 0.7,bar
